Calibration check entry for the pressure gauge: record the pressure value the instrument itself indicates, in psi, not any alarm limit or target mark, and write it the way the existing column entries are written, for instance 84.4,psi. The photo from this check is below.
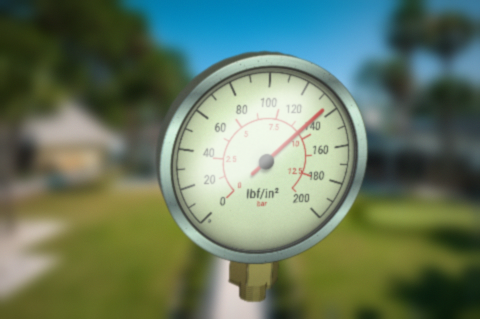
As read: 135,psi
